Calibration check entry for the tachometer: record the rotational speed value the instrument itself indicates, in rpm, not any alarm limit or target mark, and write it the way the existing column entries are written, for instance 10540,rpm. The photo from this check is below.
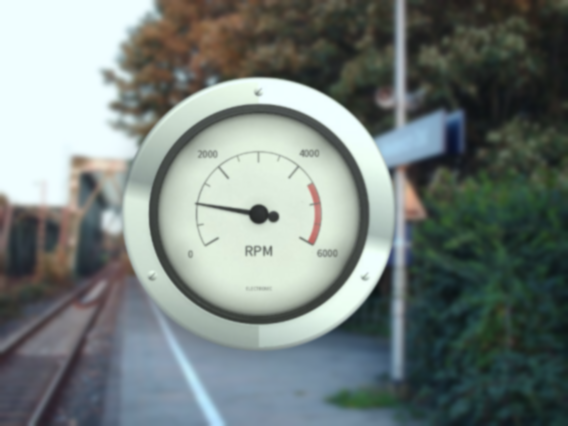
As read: 1000,rpm
